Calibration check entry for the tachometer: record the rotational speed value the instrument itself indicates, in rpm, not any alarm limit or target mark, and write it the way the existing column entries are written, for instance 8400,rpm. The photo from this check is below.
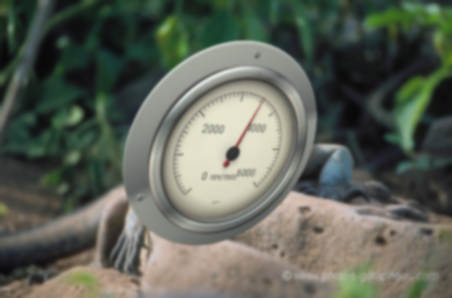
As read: 3500,rpm
